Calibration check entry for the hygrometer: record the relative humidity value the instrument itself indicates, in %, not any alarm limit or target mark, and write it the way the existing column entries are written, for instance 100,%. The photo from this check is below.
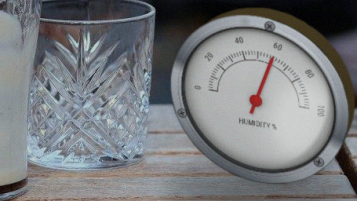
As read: 60,%
